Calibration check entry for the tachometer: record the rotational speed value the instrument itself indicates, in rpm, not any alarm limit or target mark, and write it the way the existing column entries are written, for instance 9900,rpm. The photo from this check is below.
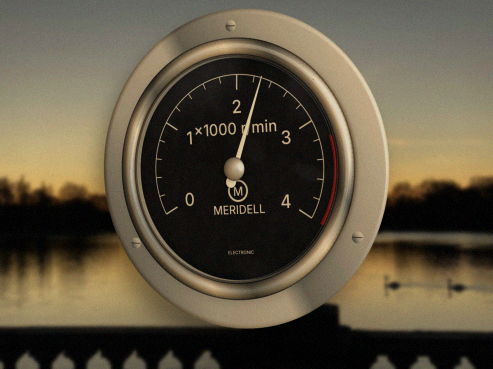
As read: 2300,rpm
